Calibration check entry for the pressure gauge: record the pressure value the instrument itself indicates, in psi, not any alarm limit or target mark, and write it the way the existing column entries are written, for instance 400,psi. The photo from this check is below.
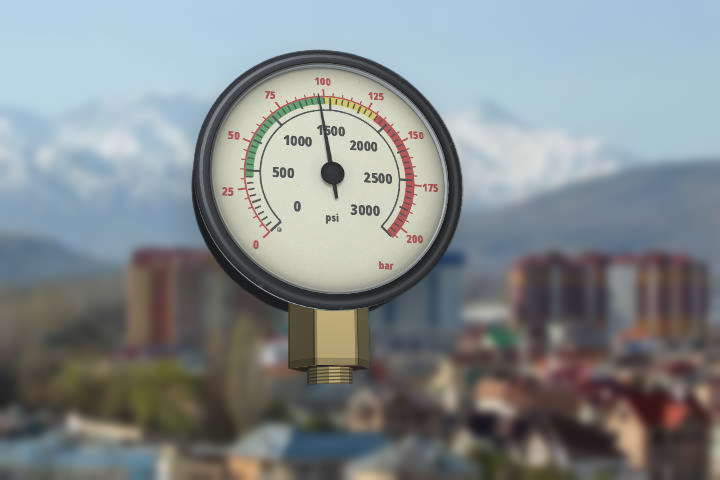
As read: 1400,psi
